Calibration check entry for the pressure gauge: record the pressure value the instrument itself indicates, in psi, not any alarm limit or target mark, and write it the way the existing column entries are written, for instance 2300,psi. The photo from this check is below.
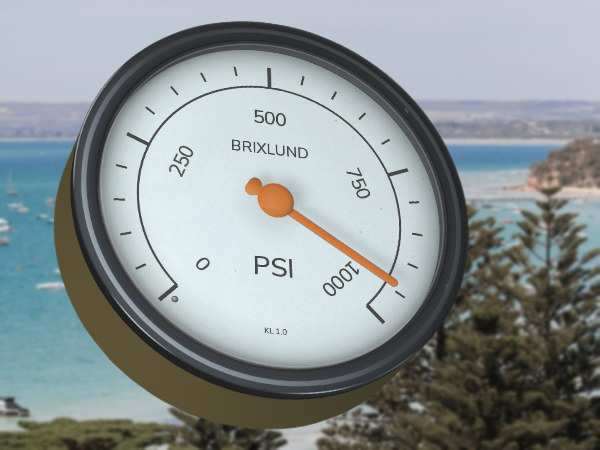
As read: 950,psi
